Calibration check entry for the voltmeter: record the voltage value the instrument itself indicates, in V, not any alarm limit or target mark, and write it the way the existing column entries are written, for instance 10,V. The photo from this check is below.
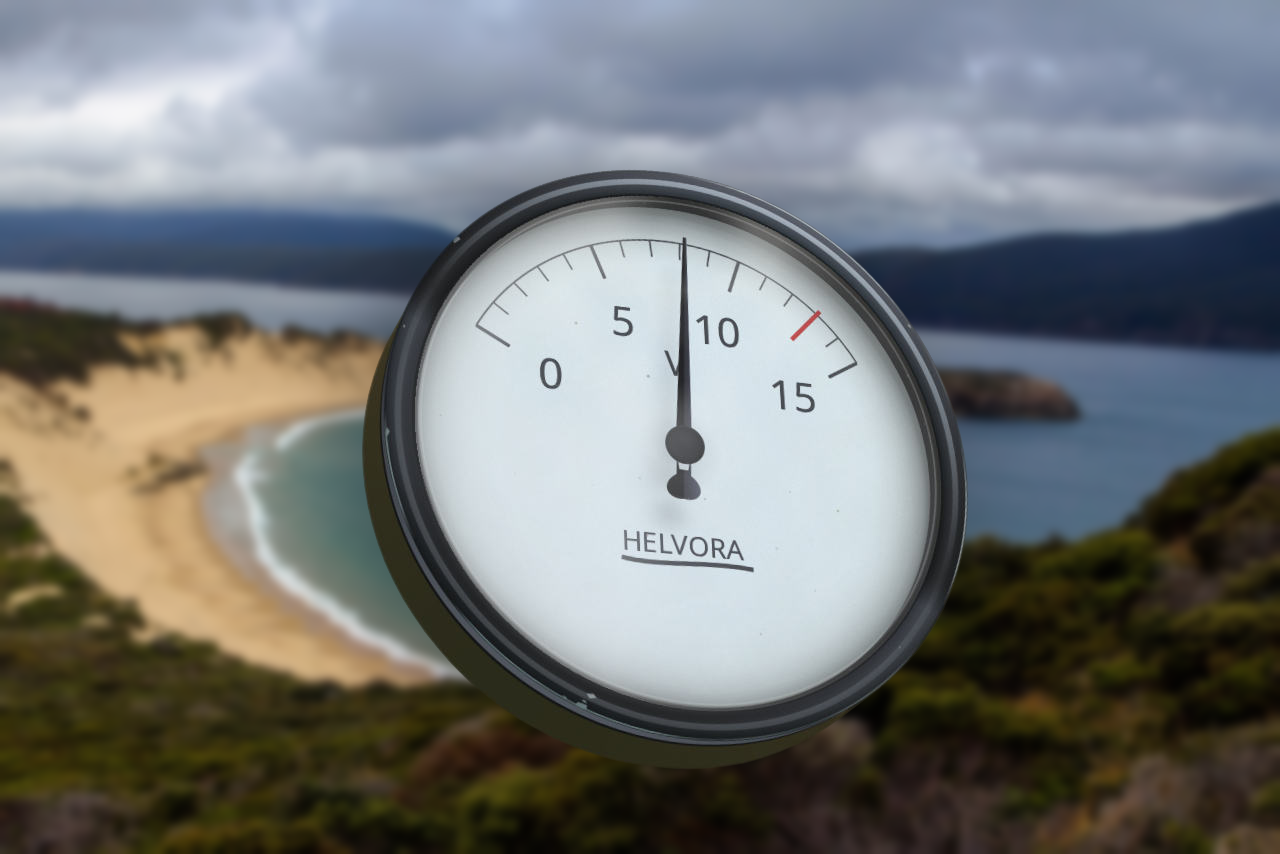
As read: 8,V
